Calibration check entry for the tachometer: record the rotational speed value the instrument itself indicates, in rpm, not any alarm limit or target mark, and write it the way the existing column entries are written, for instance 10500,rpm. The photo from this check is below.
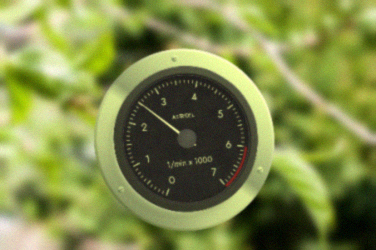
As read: 2500,rpm
